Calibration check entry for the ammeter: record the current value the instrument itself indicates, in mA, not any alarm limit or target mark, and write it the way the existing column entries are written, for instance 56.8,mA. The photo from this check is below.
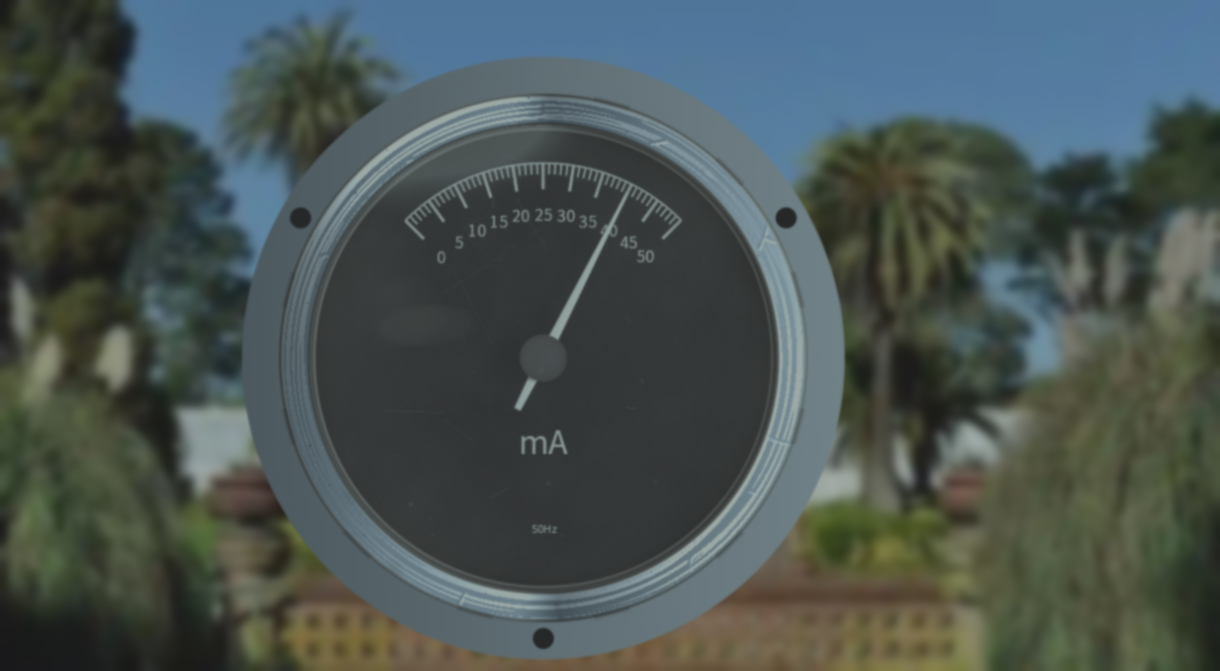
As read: 40,mA
